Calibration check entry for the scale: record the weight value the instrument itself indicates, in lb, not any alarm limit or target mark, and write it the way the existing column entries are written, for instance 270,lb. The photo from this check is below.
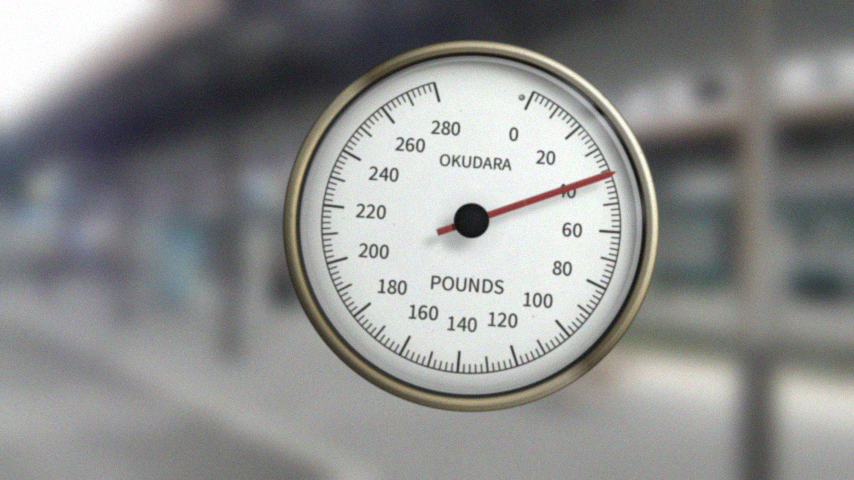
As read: 40,lb
